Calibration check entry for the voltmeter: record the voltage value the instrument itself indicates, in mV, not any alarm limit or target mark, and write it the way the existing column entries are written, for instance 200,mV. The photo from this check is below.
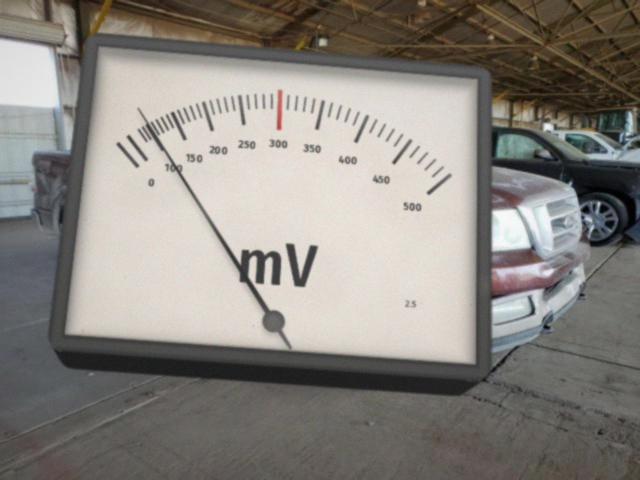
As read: 100,mV
